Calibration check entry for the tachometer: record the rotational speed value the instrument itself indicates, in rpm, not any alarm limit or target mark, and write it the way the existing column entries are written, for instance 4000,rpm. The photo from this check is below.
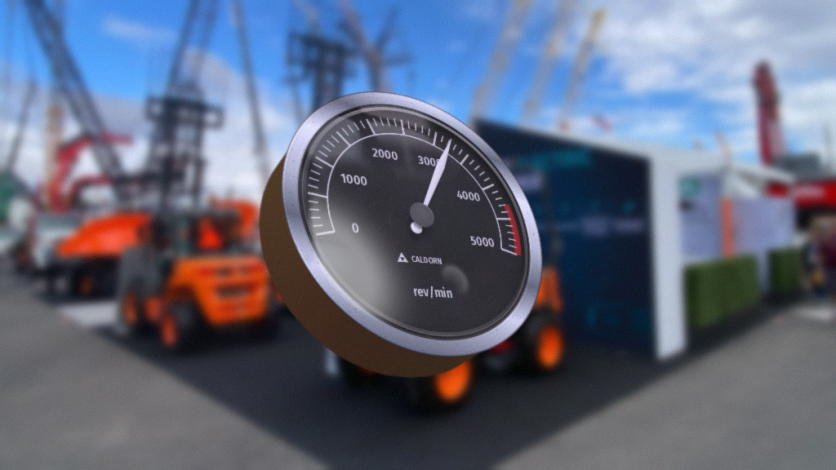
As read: 3200,rpm
